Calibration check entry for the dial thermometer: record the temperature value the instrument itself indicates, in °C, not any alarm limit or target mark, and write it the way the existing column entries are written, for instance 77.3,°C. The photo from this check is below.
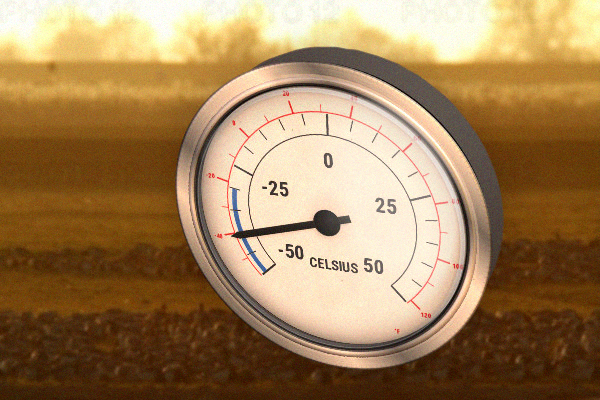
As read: -40,°C
